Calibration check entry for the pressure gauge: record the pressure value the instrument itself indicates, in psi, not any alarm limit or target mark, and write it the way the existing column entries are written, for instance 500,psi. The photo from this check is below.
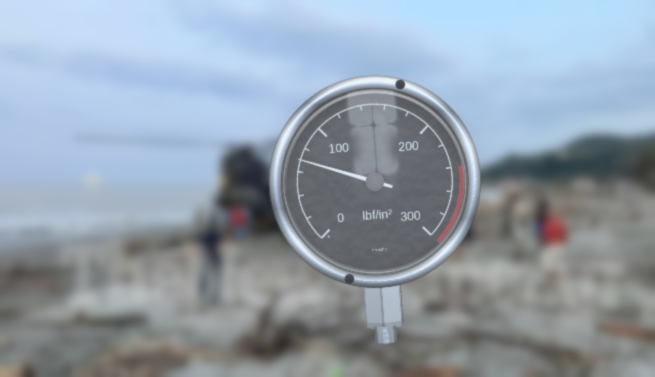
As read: 70,psi
